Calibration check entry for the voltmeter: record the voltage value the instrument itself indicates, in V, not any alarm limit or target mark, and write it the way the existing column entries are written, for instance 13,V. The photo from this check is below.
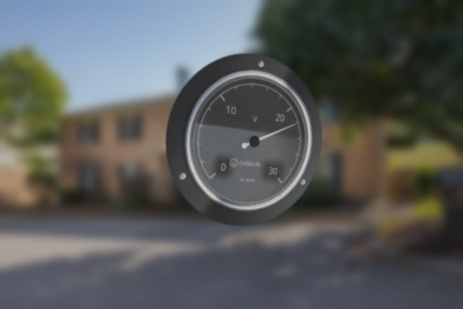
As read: 22,V
